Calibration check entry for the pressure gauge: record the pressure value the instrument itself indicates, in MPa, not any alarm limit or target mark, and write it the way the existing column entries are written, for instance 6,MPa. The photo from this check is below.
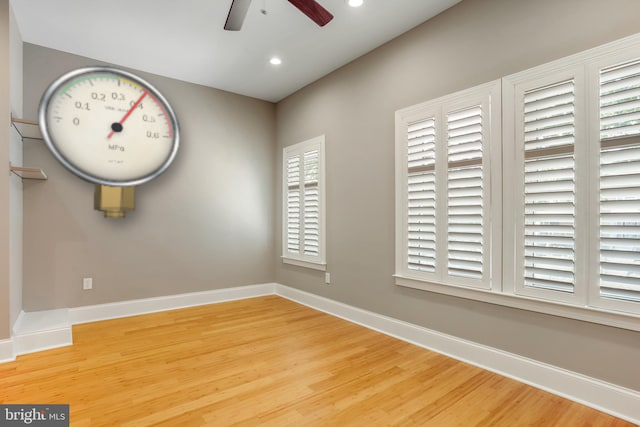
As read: 0.4,MPa
